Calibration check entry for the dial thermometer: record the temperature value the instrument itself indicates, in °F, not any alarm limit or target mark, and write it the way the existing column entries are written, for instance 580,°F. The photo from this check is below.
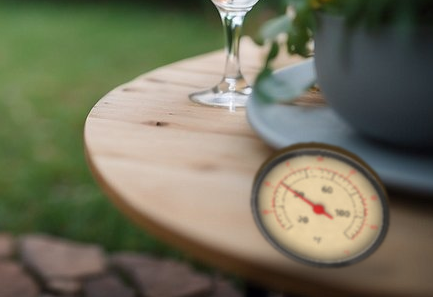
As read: 20,°F
